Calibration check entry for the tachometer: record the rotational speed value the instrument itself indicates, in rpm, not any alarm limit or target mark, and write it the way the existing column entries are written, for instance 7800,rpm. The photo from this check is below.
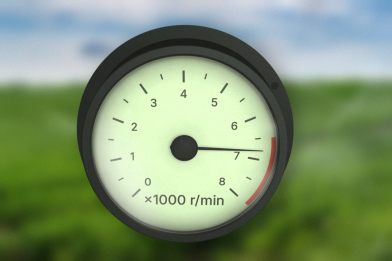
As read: 6750,rpm
